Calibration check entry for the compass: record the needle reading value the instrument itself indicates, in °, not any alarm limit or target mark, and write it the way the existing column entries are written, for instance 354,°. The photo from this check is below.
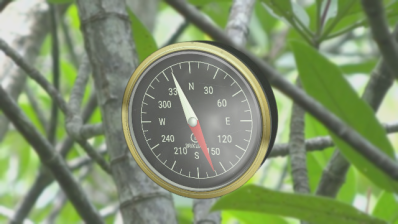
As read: 160,°
